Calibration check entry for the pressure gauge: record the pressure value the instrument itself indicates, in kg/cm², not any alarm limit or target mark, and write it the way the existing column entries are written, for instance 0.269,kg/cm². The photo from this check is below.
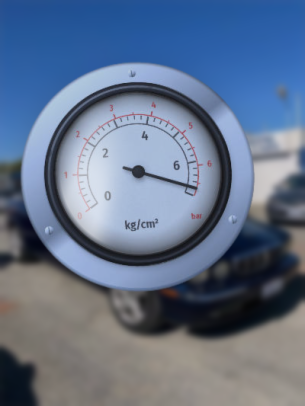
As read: 6.8,kg/cm²
